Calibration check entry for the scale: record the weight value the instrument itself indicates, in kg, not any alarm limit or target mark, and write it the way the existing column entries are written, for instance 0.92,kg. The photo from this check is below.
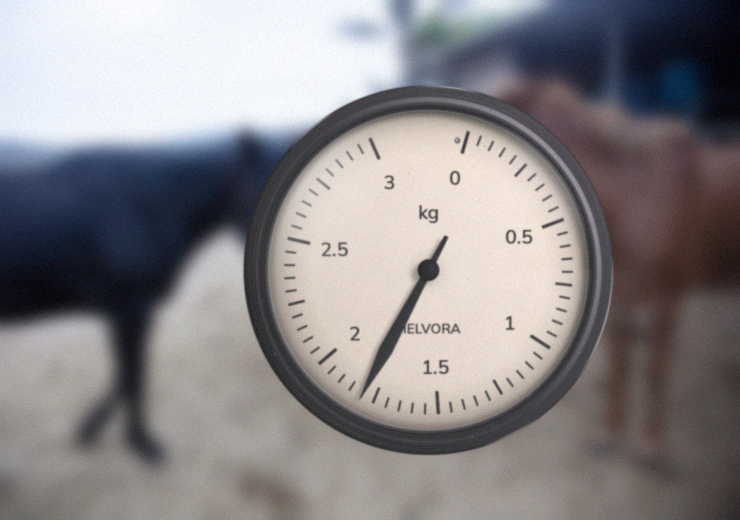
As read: 1.8,kg
